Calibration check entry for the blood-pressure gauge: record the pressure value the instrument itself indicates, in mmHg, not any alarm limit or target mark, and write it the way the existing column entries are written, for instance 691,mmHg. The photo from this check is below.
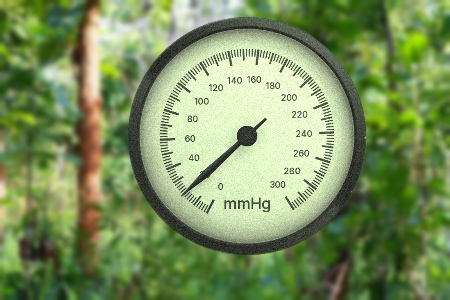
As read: 20,mmHg
